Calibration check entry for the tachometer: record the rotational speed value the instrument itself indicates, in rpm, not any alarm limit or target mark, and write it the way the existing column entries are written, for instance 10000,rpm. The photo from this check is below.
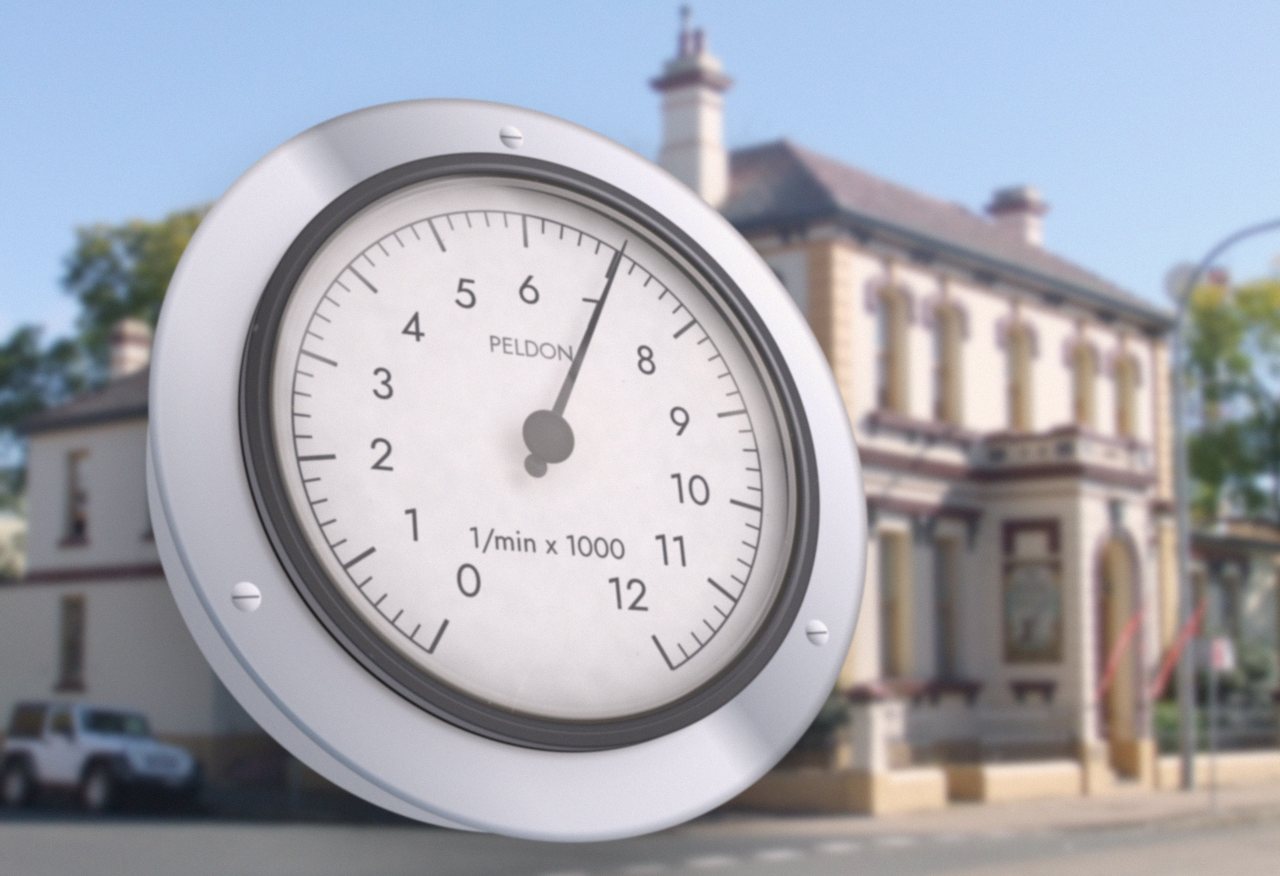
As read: 7000,rpm
